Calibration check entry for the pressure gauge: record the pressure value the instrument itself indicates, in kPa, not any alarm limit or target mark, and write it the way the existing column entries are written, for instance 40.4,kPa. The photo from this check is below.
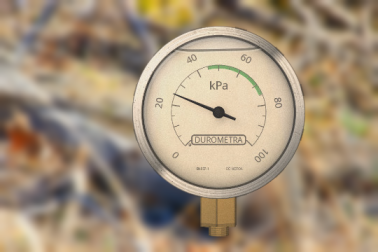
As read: 25,kPa
